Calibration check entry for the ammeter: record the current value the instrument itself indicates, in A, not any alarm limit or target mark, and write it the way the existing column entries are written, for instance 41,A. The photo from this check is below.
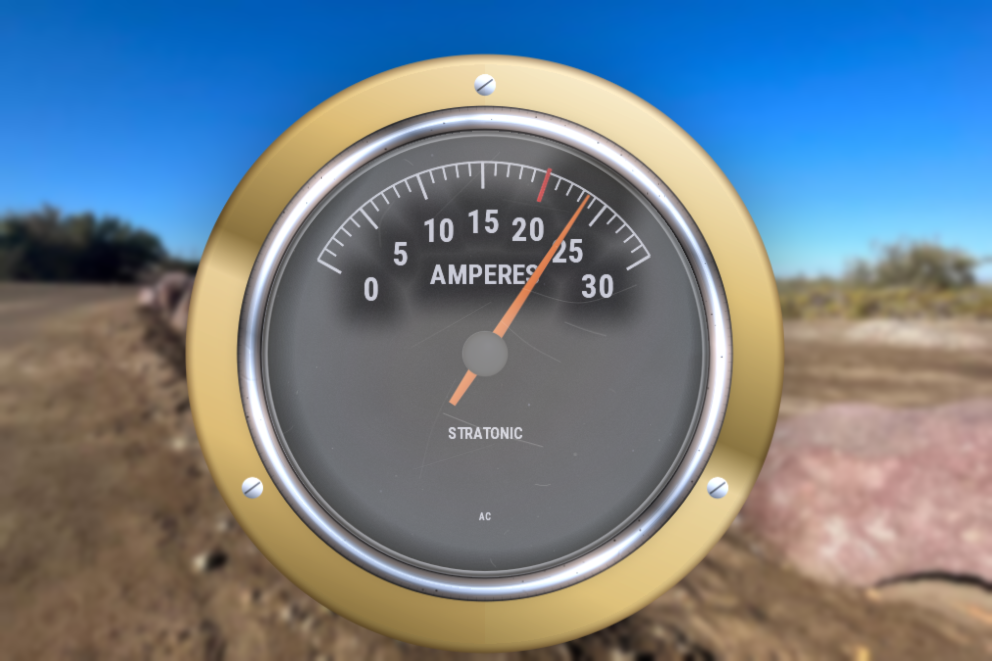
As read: 23.5,A
